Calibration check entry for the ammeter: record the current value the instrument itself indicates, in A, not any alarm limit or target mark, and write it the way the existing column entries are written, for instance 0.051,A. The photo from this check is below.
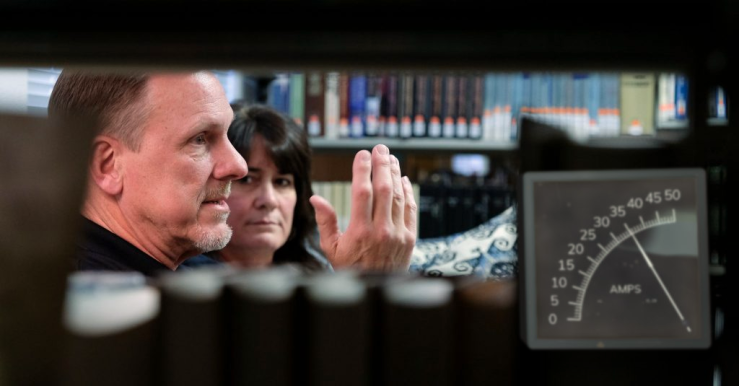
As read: 35,A
